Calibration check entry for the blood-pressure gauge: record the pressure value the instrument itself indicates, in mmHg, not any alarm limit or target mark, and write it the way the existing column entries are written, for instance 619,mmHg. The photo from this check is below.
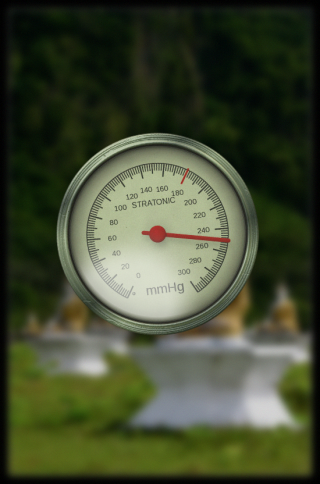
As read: 250,mmHg
